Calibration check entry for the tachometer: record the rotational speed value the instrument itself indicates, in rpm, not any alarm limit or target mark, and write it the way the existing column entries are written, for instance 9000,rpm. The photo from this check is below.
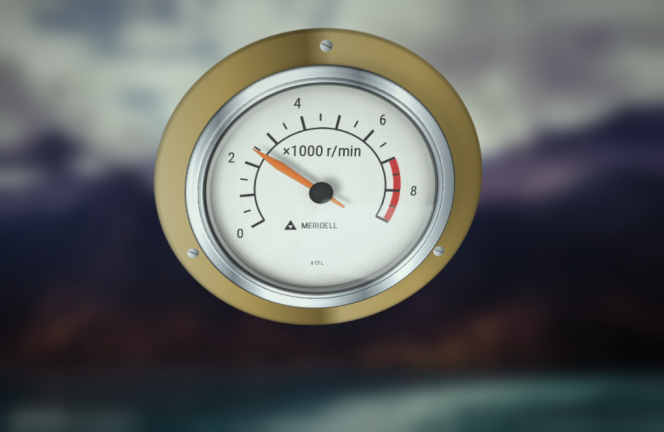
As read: 2500,rpm
